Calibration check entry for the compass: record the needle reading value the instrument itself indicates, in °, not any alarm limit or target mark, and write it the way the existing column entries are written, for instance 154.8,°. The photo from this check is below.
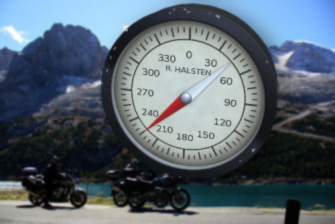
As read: 225,°
